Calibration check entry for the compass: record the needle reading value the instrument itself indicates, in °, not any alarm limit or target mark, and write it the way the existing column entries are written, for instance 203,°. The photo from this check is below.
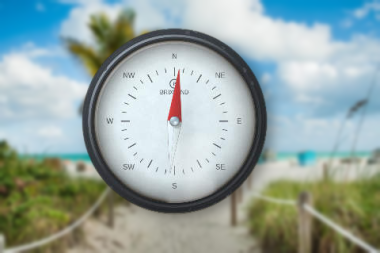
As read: 5,°
